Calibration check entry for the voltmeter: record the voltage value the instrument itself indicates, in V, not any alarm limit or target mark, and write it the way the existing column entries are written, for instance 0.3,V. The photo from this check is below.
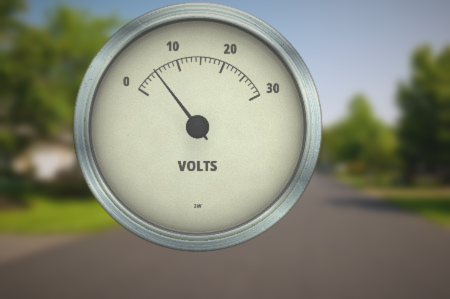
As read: 5,V
